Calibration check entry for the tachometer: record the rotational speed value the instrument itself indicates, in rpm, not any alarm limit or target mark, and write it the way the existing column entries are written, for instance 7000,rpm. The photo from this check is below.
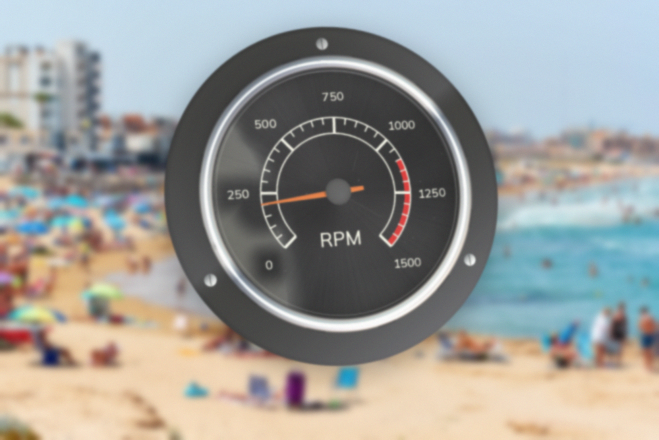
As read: 200,rpm
